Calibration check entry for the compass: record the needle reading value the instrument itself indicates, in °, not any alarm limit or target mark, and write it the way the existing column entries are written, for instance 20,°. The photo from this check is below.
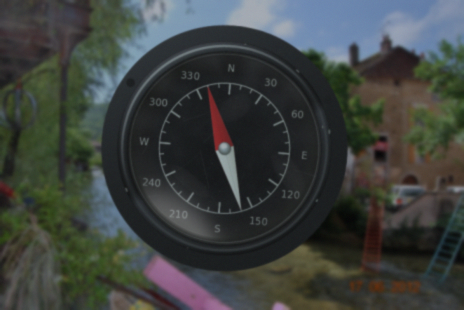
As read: 340,°
